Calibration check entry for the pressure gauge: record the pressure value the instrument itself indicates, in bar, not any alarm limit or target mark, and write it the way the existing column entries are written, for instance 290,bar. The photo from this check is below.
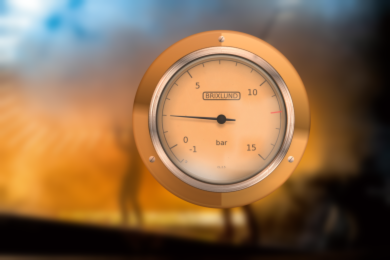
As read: 2,bar
